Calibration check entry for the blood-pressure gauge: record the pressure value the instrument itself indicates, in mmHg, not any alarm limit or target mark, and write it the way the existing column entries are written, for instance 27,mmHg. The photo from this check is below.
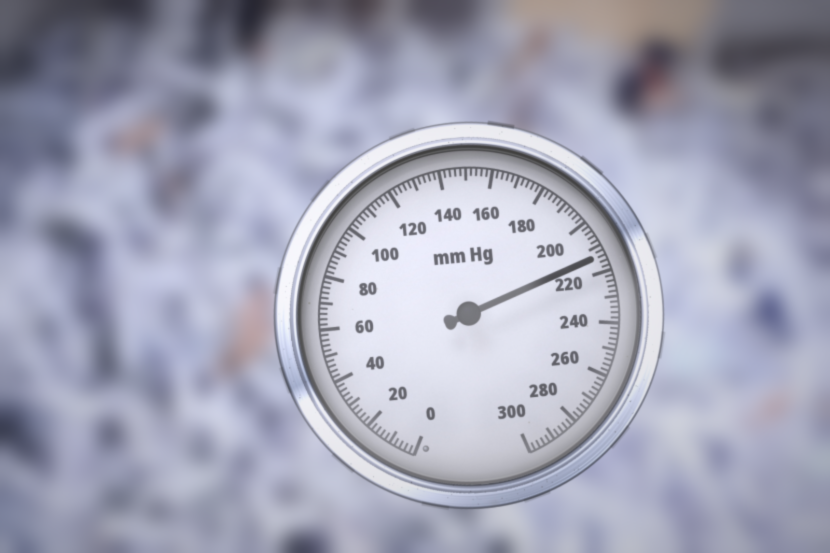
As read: 214,mmHg
